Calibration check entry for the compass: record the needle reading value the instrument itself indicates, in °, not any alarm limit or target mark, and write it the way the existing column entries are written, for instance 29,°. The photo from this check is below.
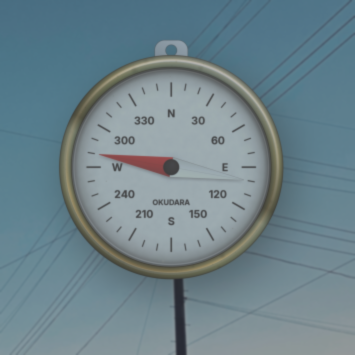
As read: 280,°
